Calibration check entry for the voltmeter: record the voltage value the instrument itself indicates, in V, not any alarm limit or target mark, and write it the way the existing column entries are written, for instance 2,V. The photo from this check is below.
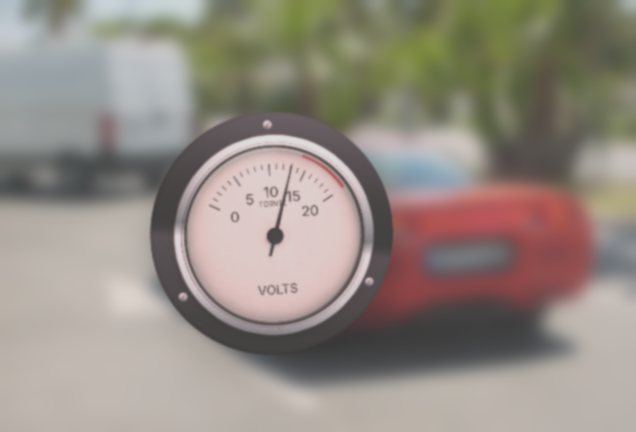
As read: 13,V
